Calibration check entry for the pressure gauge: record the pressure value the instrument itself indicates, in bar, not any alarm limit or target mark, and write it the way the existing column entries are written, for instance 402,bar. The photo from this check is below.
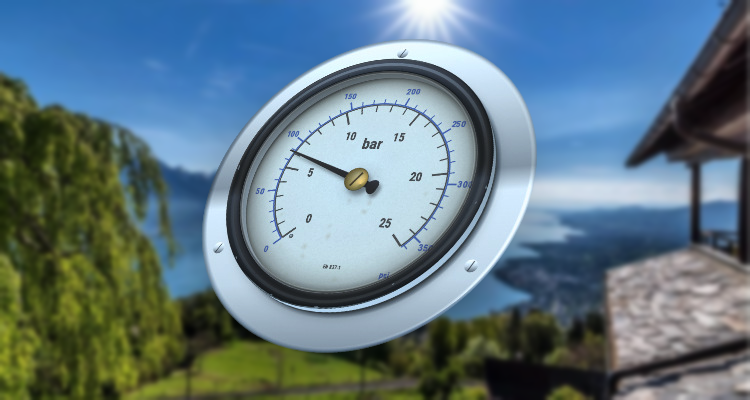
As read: 6,bar
